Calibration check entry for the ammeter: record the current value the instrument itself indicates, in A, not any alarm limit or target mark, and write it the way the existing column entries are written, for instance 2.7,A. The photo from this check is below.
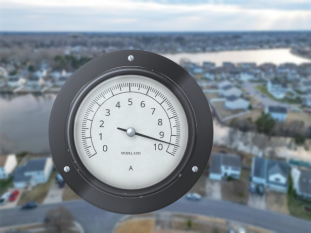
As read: 9.5,A
